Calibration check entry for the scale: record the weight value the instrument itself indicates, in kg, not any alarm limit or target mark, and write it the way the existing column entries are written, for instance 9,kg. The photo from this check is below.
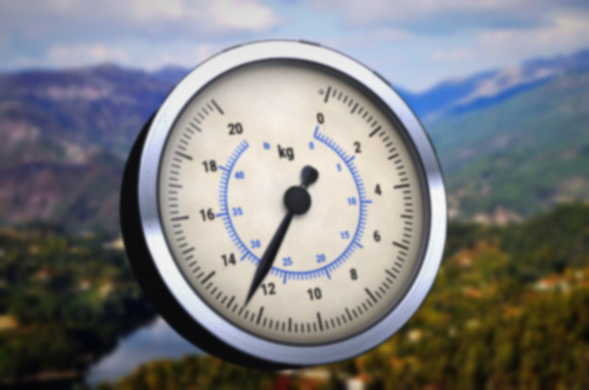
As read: 12.6,kg
